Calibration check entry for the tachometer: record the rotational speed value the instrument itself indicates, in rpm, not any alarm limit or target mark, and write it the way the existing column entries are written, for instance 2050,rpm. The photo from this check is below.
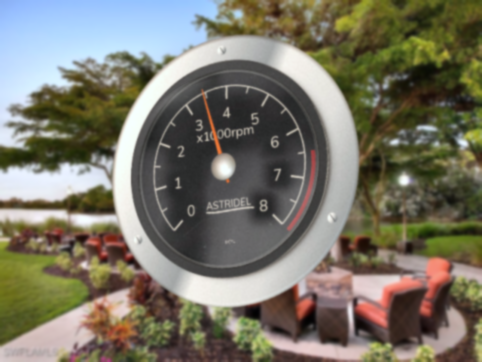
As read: 3500,rpm
